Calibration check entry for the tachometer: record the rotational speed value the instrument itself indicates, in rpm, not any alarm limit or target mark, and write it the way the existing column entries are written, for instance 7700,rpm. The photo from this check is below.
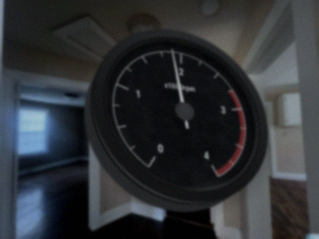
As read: 1875,rpm
